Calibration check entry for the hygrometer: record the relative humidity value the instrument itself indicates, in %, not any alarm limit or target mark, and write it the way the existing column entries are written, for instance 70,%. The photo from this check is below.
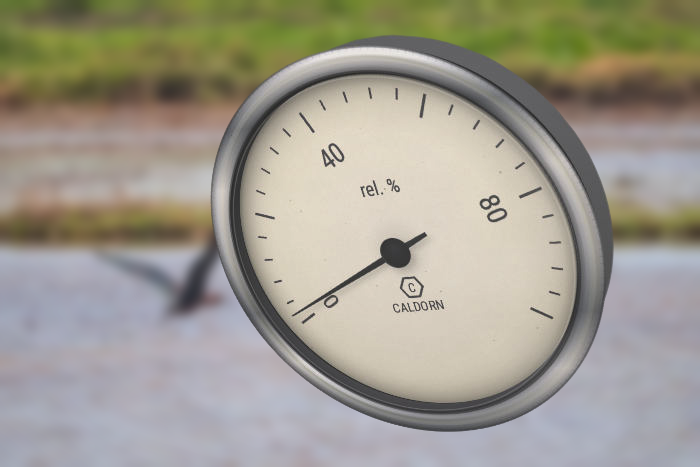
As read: 2,%
